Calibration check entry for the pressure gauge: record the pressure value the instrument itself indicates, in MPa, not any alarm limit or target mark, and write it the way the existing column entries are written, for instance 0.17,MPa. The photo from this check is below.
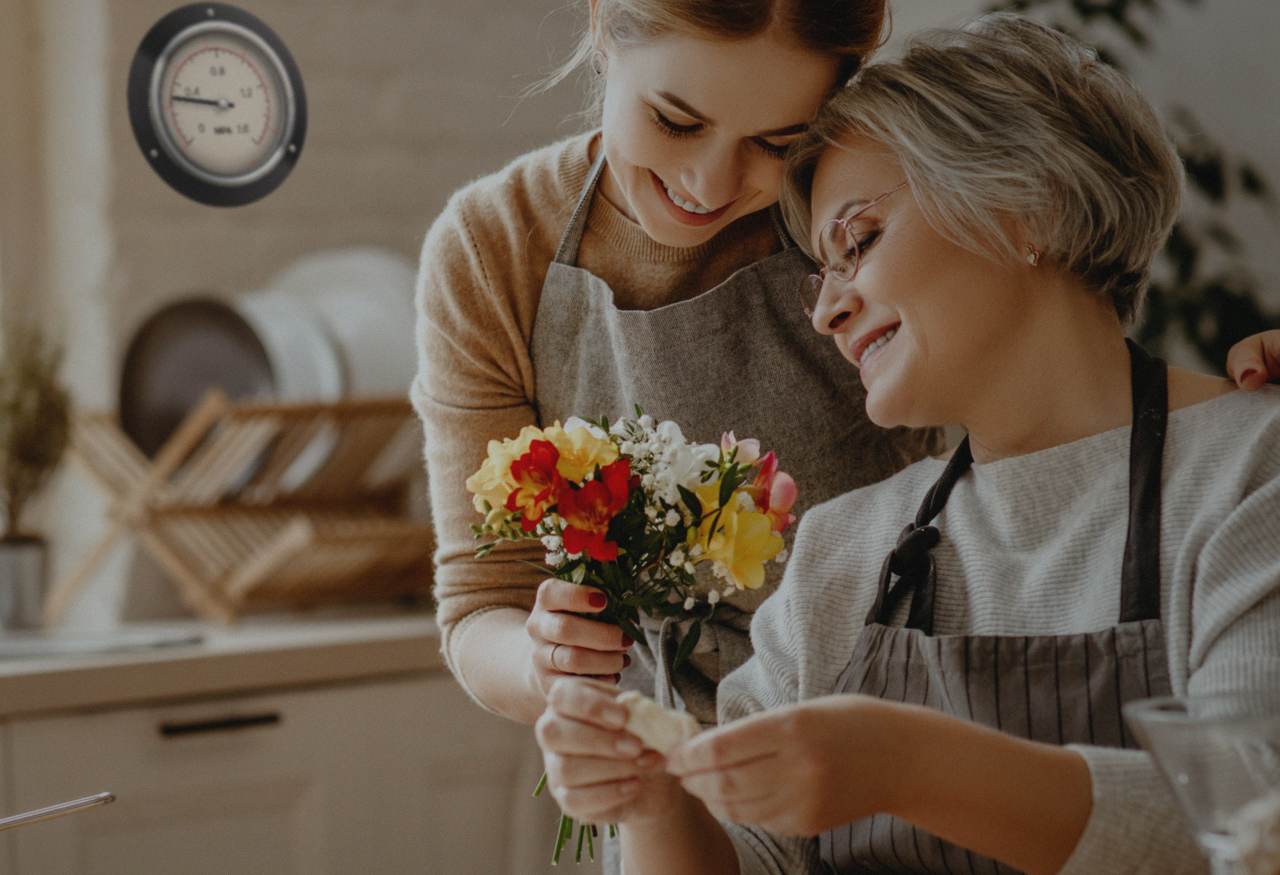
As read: 0.3,MPa
